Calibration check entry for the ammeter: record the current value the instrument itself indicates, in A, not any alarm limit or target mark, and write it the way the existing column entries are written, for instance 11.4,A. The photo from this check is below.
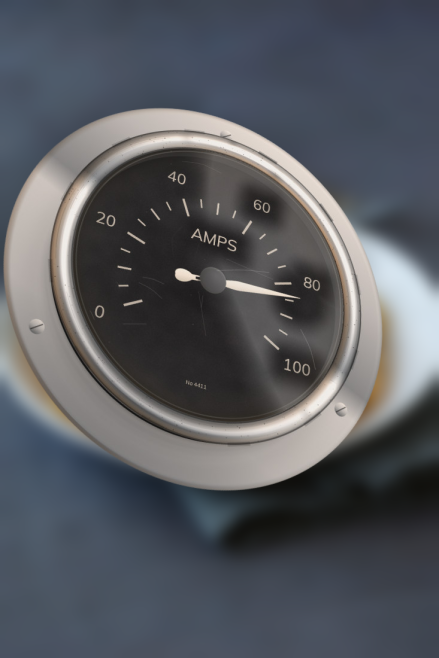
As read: 85,A
